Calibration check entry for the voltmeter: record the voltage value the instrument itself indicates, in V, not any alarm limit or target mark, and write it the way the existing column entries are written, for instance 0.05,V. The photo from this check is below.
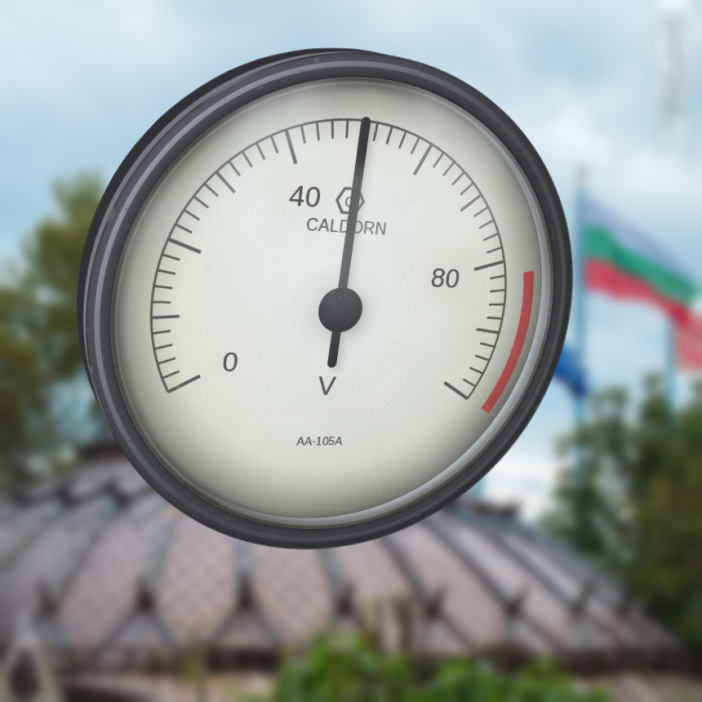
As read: 50,V
